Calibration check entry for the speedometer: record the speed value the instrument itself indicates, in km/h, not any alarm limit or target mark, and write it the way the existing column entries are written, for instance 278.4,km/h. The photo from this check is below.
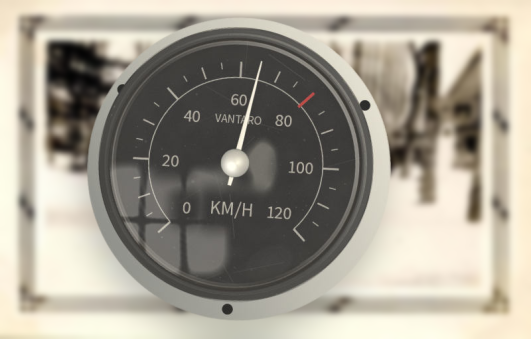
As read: 65,km/h
